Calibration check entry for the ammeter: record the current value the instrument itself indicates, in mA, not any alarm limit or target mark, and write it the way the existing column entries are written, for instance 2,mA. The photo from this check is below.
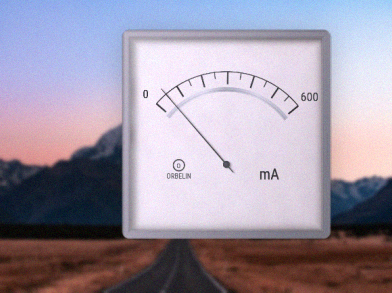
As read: 50,mA
